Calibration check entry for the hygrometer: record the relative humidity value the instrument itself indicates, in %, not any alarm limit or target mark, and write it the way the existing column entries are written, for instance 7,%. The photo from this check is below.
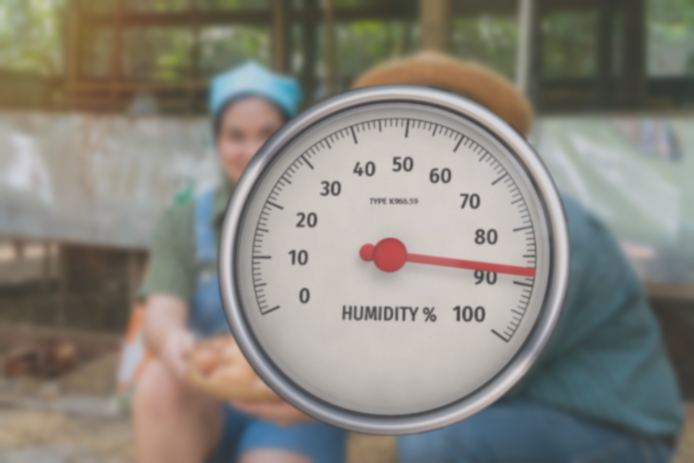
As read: 88,%
